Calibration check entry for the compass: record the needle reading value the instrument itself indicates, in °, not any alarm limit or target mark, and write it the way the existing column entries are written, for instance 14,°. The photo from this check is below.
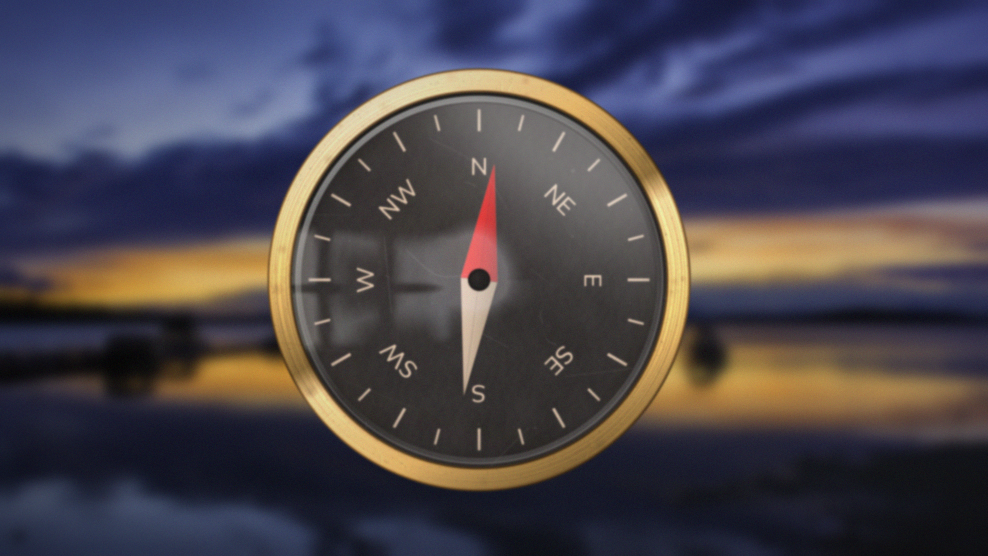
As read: 7.5,°
